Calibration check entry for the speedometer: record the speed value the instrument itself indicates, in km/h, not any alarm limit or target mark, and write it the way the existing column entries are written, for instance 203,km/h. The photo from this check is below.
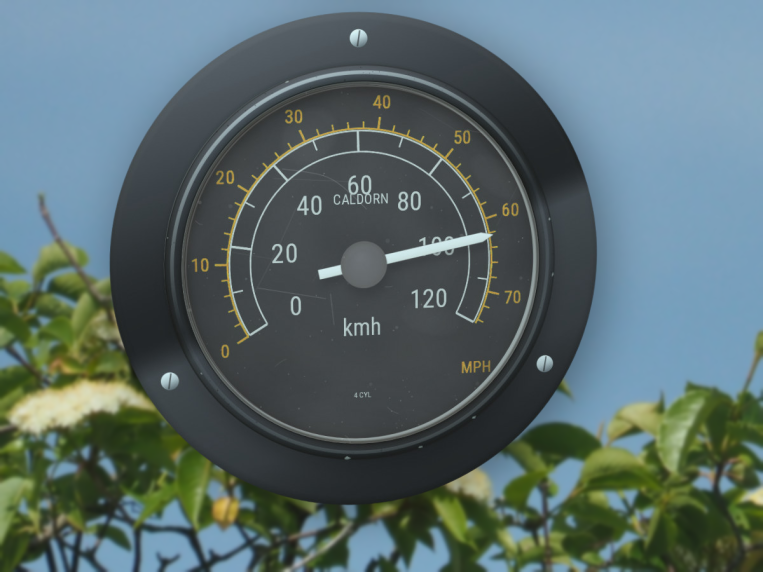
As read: 100,km/h
